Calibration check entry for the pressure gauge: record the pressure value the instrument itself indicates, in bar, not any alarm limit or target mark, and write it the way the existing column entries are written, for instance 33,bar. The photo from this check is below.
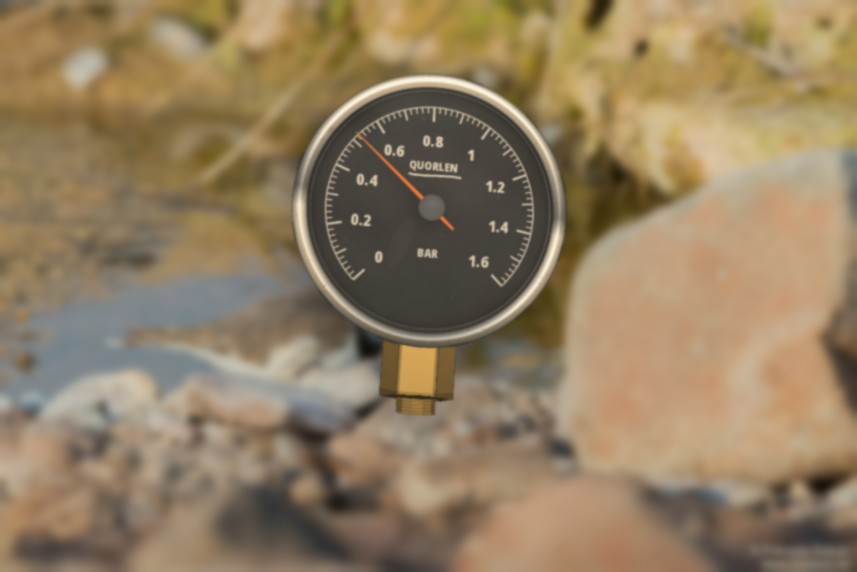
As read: 0.52,bar
